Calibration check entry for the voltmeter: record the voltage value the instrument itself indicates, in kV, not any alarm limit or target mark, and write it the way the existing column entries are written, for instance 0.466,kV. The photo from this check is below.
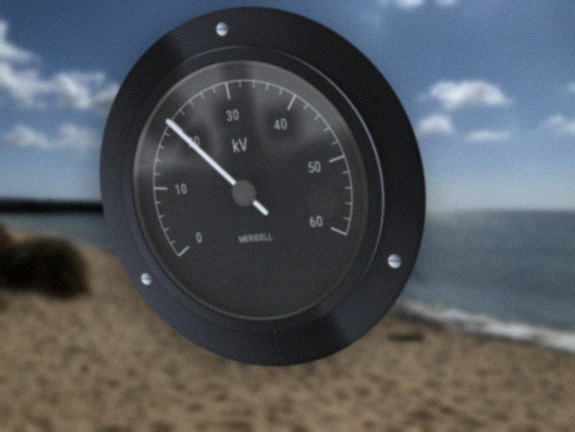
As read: 20,kV
